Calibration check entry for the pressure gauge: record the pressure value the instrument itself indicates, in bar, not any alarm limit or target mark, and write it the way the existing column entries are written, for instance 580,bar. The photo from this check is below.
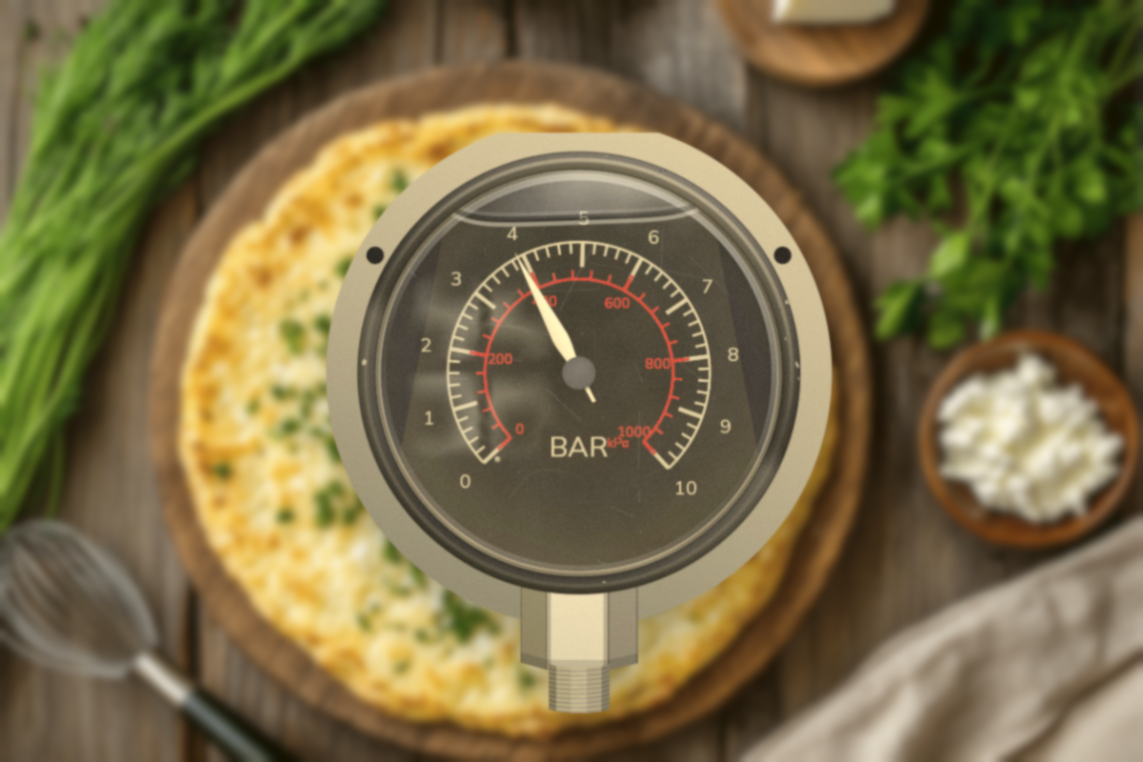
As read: 3.9,bar
